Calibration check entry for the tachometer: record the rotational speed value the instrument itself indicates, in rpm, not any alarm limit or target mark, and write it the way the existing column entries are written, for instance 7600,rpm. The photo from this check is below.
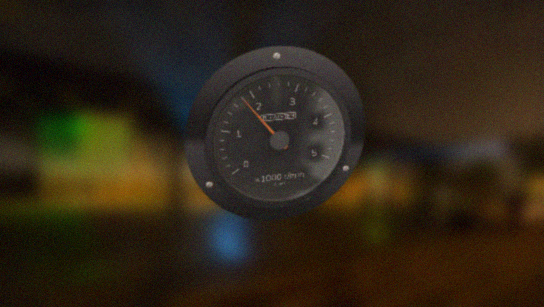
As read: 1800,rpm
